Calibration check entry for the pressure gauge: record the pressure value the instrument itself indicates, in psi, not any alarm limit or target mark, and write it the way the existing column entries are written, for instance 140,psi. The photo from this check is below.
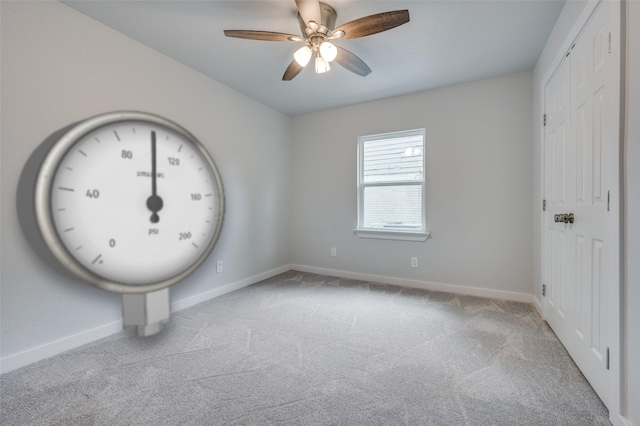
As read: 100,psi
